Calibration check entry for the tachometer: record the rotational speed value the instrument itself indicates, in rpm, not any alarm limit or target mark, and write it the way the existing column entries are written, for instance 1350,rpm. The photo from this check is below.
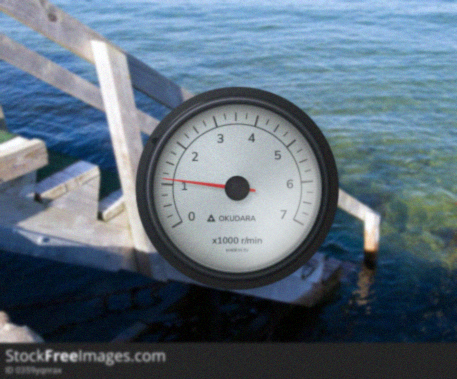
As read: 1125,rpm
